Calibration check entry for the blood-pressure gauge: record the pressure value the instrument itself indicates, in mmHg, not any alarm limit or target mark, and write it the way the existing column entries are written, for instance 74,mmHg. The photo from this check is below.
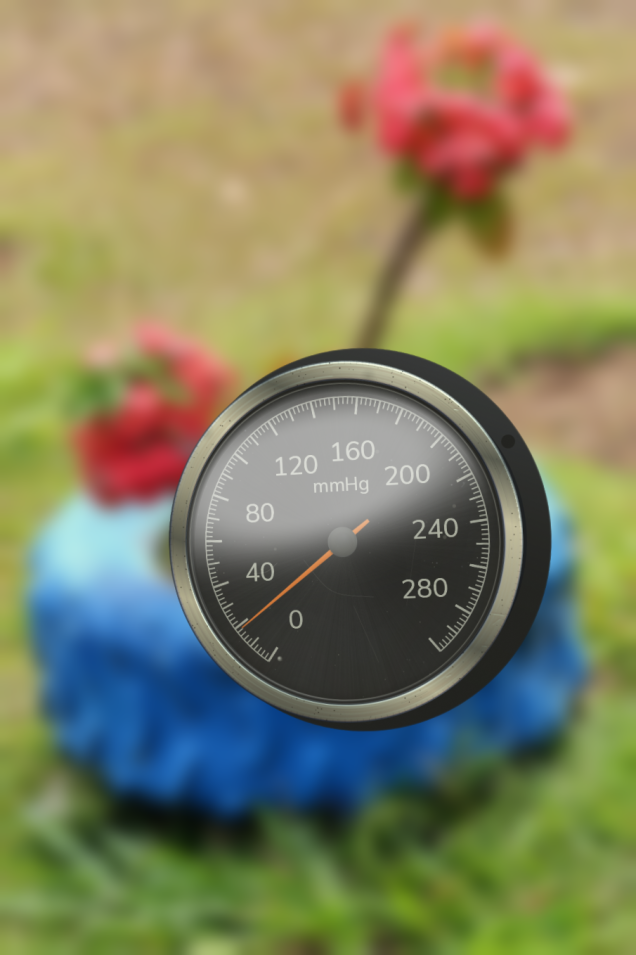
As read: 18,mmHg
